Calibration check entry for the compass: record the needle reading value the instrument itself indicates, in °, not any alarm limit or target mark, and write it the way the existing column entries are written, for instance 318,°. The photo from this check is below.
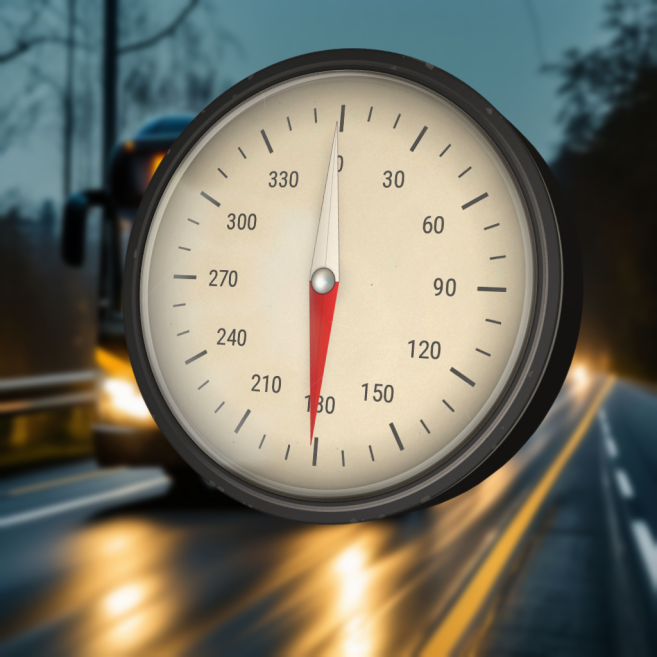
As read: 180,°
